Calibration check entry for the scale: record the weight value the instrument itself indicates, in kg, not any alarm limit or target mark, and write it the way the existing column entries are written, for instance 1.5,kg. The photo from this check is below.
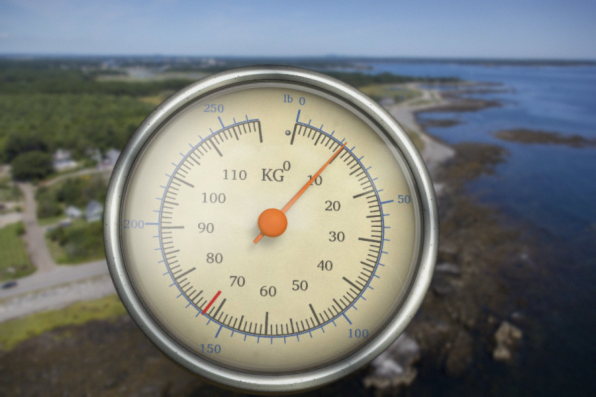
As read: 10,kg
